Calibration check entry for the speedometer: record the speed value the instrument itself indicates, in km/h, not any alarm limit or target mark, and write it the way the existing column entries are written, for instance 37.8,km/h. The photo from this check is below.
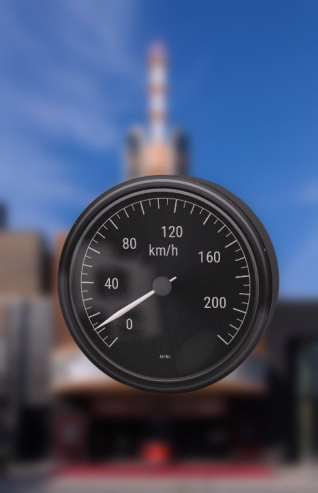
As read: 12.5,km/h
